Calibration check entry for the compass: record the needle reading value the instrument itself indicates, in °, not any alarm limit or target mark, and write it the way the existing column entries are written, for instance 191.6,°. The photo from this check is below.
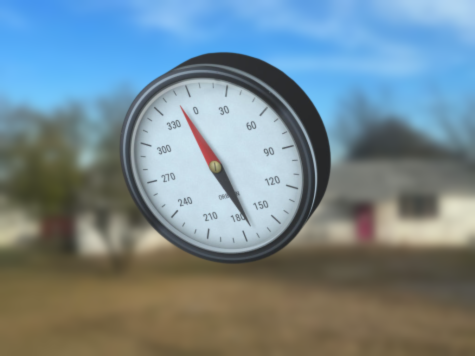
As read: 350,°
